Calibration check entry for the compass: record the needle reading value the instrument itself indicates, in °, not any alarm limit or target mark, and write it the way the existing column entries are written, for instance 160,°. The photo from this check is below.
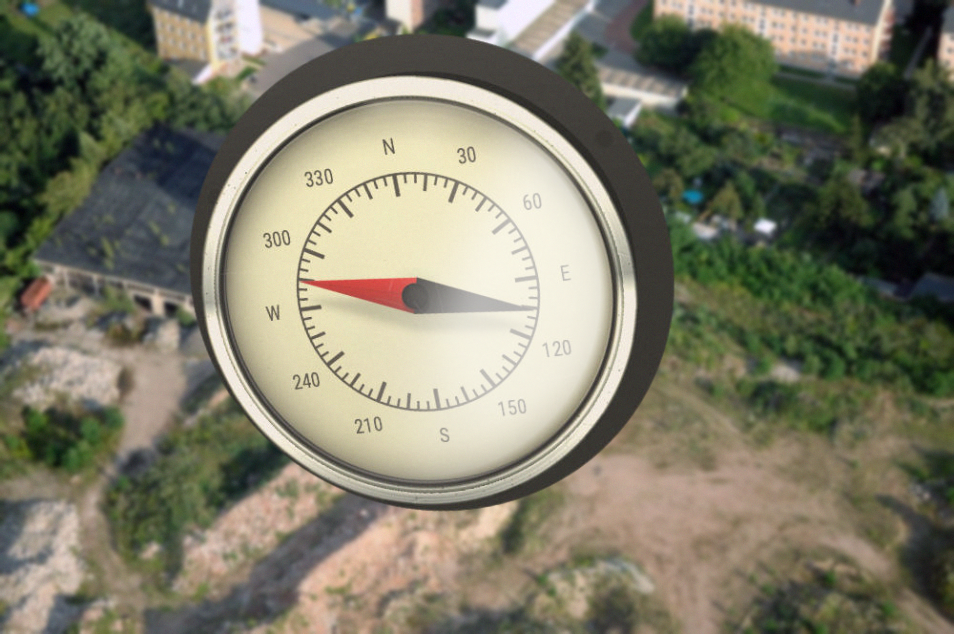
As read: 285,°
